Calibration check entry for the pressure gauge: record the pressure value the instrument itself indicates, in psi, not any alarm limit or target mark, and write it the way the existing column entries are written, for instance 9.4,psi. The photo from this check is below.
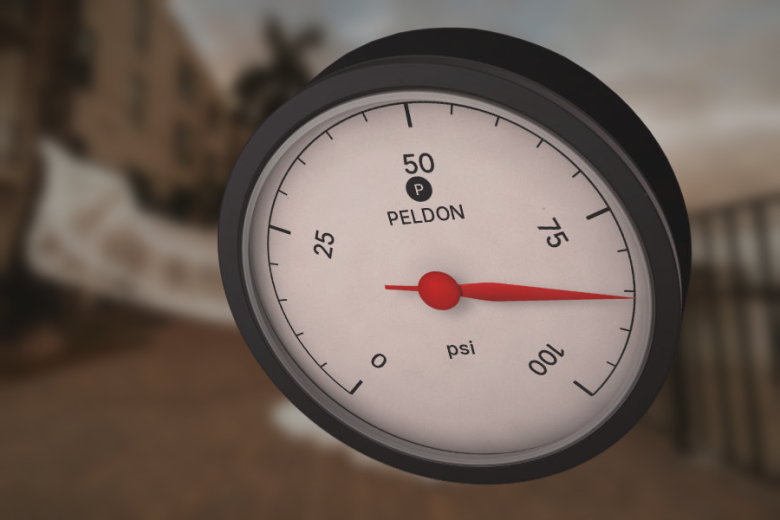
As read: 85,psi
